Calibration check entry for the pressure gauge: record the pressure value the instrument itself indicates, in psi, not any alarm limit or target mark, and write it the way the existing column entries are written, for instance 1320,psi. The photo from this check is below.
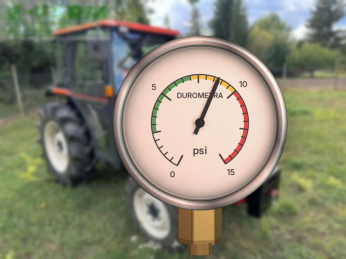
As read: 8.75,psi
